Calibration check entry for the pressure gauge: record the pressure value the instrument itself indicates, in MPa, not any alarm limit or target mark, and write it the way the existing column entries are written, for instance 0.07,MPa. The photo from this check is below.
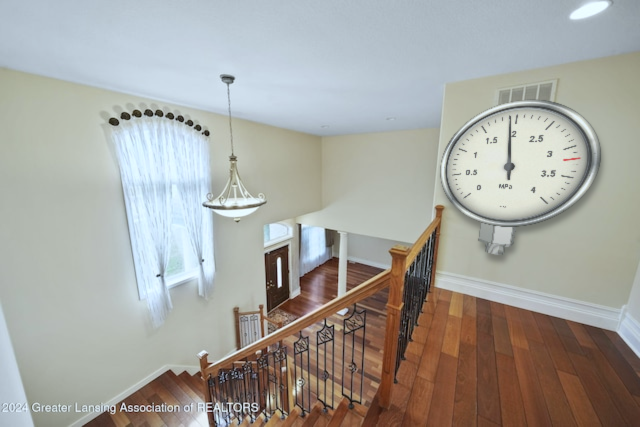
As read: 1.9,MPa
